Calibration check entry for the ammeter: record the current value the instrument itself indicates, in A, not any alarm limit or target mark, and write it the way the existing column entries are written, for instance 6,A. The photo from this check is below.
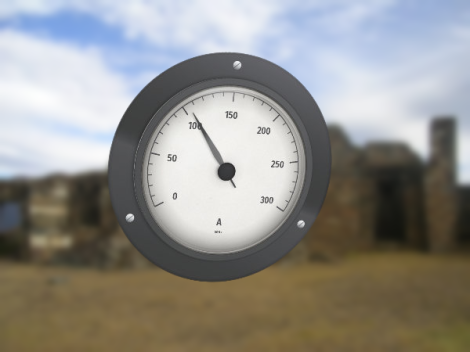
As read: 105,A
